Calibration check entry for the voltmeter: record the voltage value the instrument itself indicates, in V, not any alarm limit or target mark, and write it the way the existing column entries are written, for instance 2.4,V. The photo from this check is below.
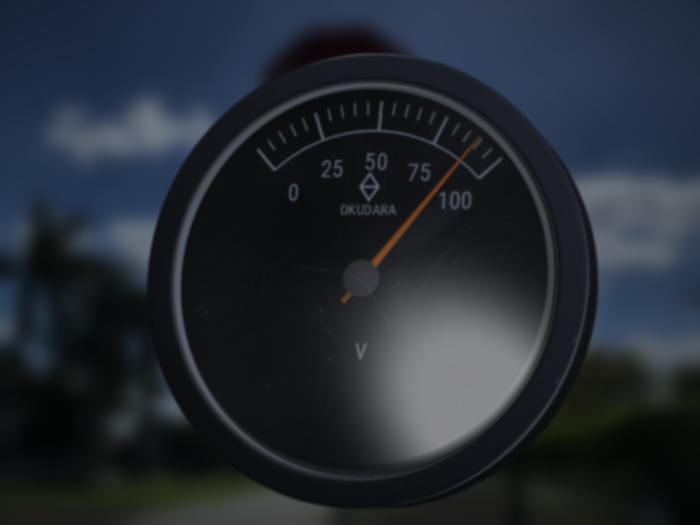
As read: 90,V
